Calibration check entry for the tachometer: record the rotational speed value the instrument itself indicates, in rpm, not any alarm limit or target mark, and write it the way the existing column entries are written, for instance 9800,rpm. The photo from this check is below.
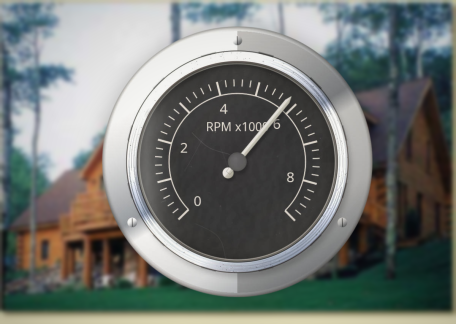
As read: 5800,rpm
